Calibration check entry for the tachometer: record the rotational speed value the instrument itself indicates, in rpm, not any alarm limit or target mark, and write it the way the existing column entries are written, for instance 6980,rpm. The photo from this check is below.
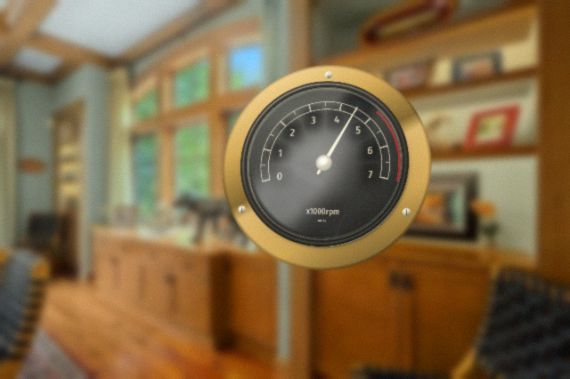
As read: 4500,rpm
